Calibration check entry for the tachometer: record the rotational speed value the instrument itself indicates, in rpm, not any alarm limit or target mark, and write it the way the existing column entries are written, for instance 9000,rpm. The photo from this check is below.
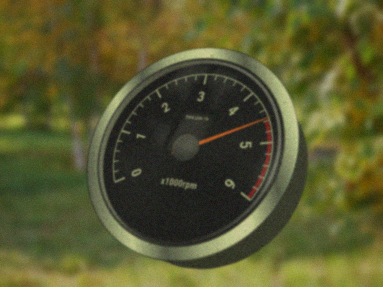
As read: 4600,rpm
